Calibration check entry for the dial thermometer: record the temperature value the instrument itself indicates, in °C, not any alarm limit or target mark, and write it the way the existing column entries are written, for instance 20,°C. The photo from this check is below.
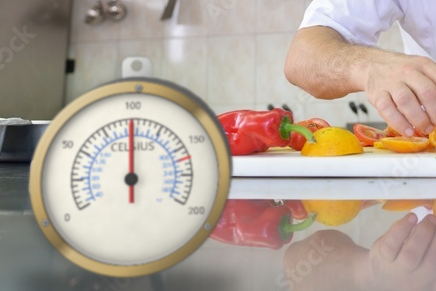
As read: 100,°C
